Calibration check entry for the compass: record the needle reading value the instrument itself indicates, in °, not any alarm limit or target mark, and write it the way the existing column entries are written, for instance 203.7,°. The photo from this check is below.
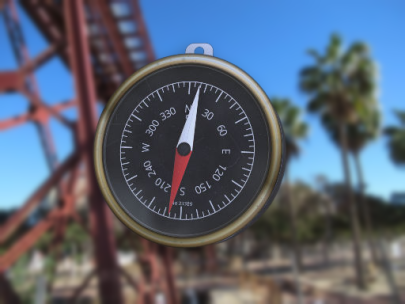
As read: 190,°
